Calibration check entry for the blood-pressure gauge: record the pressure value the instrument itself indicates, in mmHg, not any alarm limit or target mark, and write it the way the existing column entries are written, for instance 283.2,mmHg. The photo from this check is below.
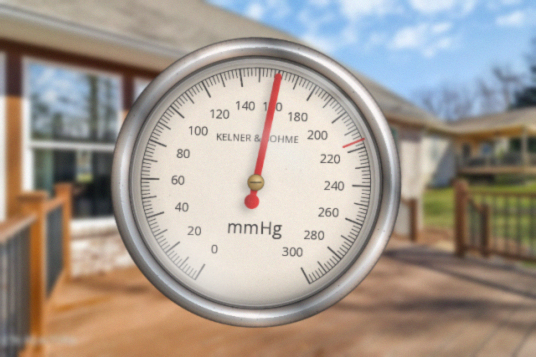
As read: 160,mmHg
